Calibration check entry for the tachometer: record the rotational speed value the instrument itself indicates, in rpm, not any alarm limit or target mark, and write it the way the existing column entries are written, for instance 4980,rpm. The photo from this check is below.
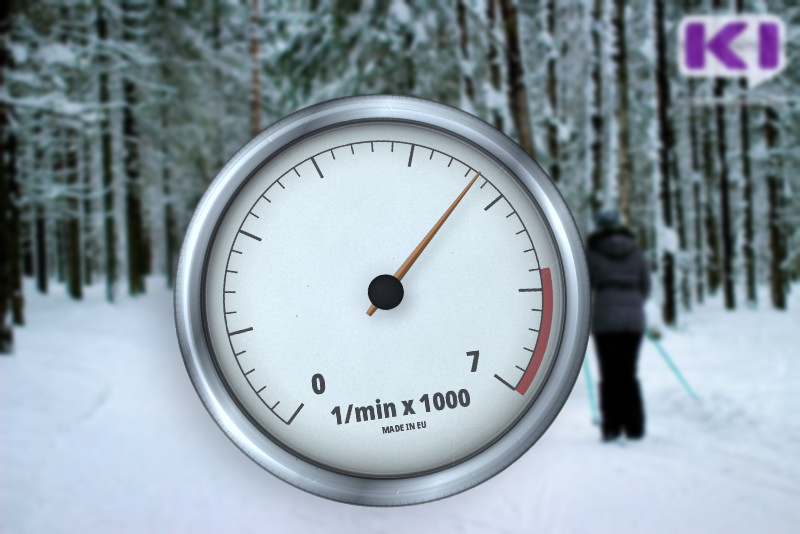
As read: 4700,rpm
